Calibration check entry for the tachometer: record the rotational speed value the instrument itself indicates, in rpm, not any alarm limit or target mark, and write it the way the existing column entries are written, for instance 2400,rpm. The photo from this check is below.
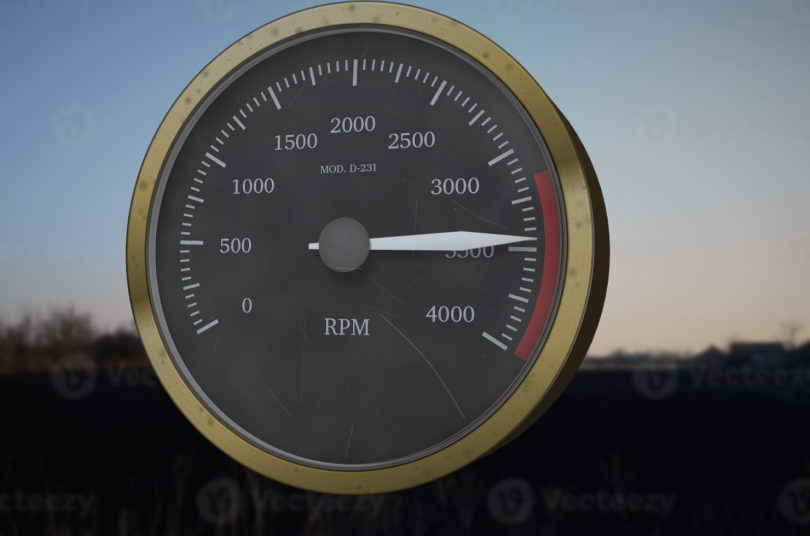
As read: 3450,rpm
